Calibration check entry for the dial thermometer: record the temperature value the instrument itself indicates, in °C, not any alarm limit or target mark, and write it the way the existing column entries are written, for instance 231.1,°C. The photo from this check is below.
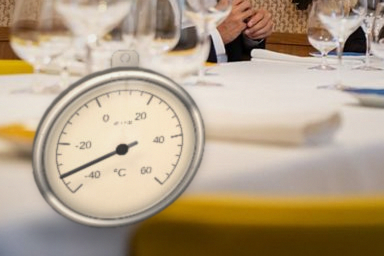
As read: -32,°C
